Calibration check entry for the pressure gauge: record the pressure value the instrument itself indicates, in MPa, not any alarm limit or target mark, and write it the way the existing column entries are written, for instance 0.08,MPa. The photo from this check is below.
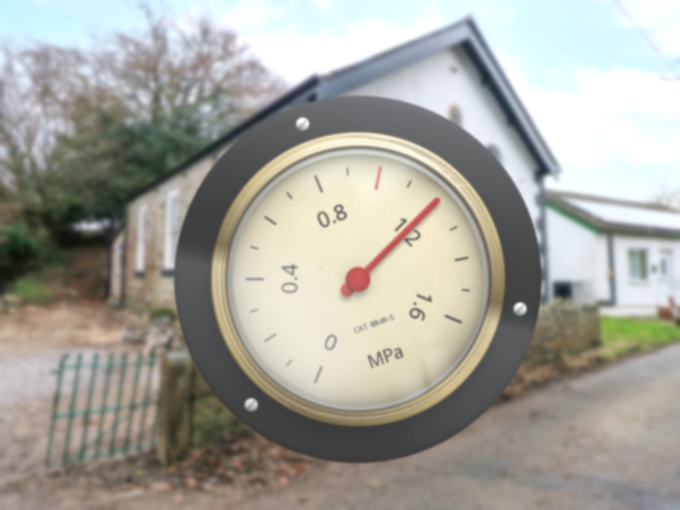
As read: 1.2,MPa
